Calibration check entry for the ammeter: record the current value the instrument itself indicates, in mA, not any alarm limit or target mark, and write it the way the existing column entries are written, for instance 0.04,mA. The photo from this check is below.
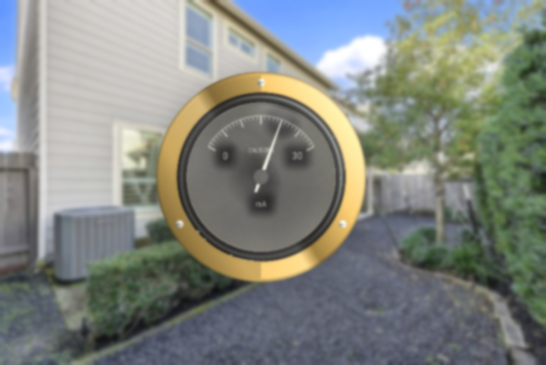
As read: 20,mA
